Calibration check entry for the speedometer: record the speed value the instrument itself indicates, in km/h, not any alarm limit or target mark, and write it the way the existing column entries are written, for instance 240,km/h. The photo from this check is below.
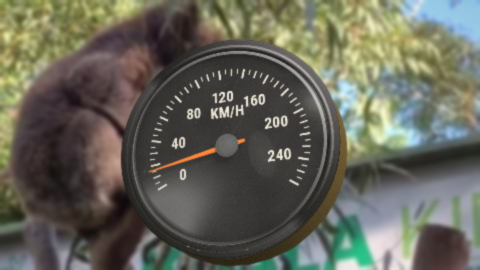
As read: 15,km/h
